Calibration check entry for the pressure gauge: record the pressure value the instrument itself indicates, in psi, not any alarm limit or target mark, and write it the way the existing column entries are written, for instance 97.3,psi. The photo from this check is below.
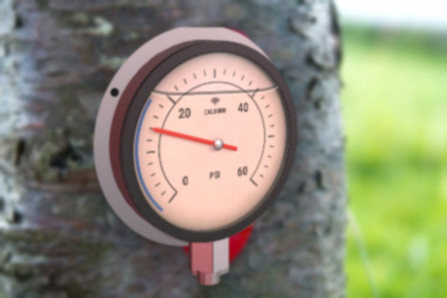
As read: 14,psi
